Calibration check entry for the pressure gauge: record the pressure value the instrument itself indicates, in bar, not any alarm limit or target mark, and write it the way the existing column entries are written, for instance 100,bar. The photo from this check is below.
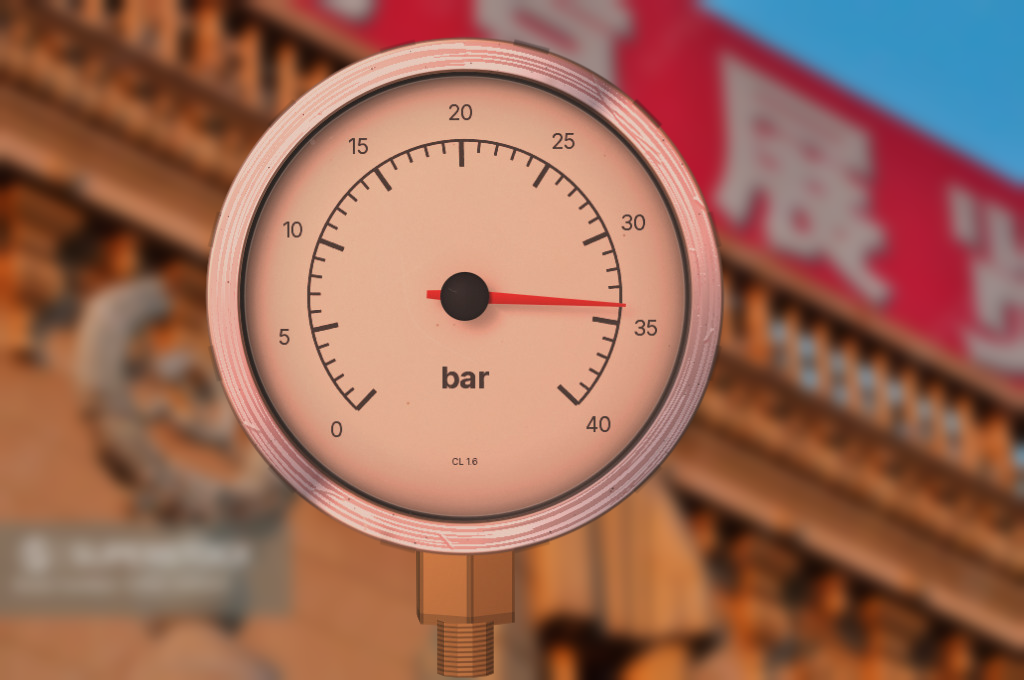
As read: 34,bar
